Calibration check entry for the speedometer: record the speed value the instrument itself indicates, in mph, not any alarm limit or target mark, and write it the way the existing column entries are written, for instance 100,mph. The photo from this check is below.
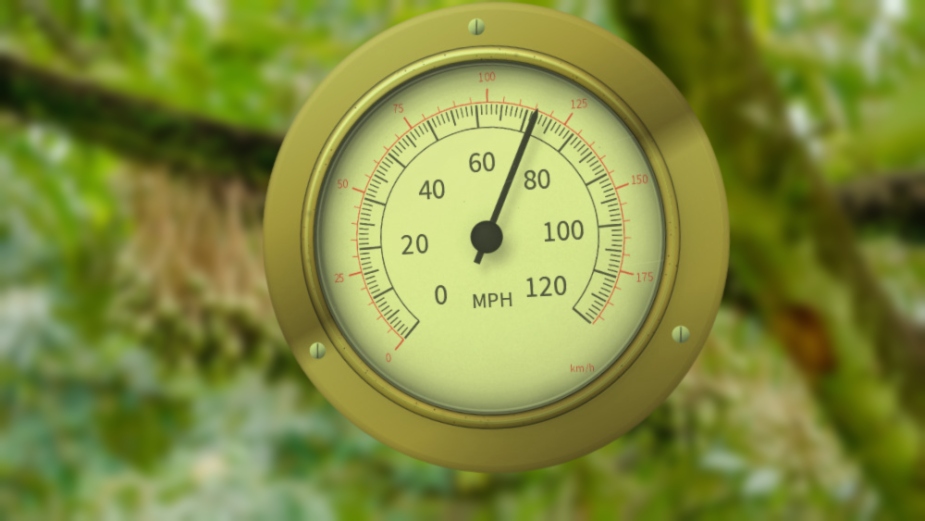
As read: 72,mph
